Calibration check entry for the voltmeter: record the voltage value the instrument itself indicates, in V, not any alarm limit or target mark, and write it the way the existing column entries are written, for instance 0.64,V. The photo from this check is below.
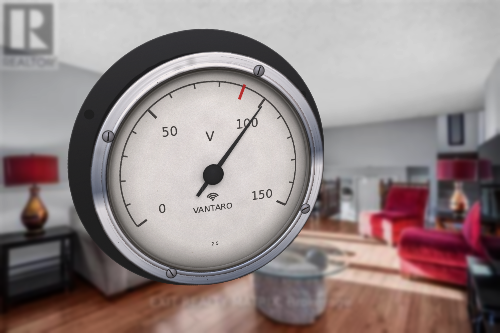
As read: 100,V
